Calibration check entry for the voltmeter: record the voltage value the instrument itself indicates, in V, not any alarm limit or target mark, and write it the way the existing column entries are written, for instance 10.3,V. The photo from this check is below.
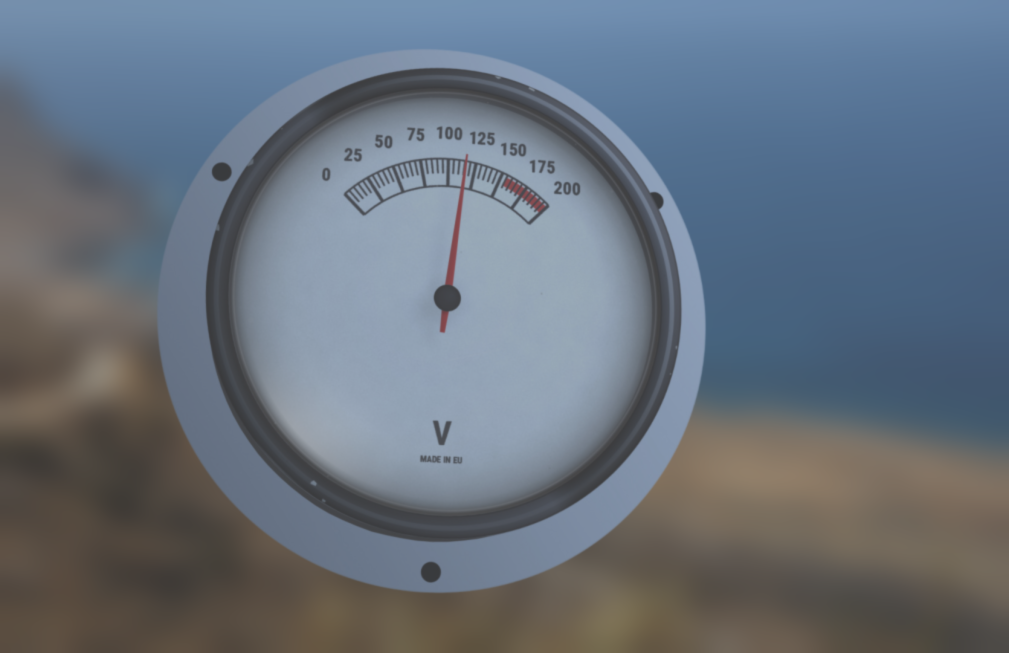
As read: 115,V
